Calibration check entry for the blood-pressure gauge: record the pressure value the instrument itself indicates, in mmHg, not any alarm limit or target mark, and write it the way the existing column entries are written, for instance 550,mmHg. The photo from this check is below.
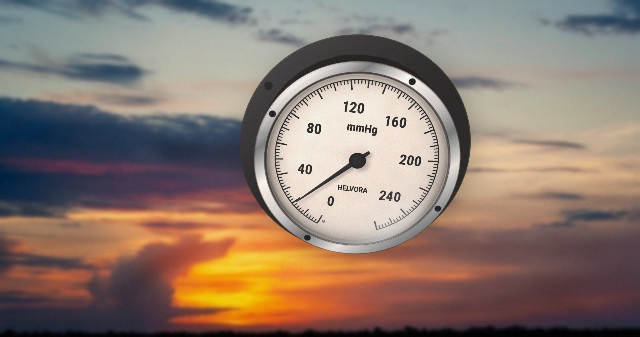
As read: 20,mmHg
